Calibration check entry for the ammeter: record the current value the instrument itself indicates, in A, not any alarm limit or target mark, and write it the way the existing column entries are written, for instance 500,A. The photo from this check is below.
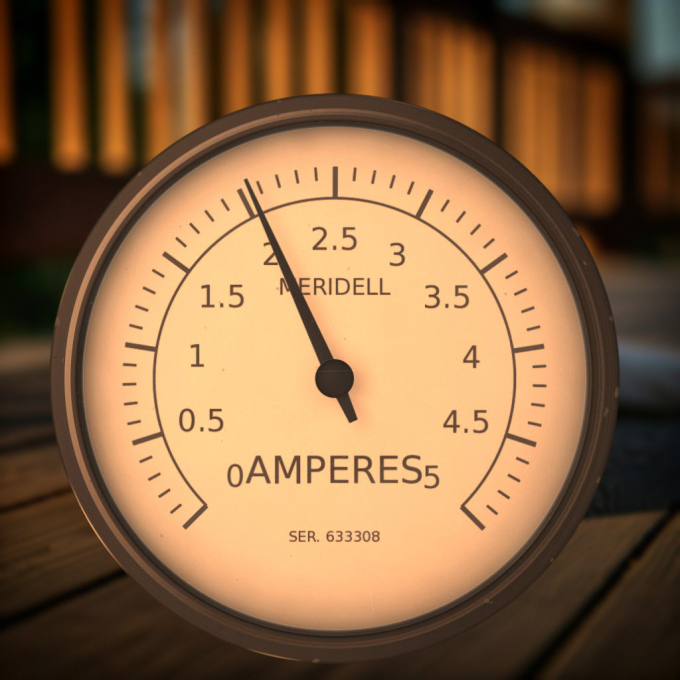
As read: 2.05,A
